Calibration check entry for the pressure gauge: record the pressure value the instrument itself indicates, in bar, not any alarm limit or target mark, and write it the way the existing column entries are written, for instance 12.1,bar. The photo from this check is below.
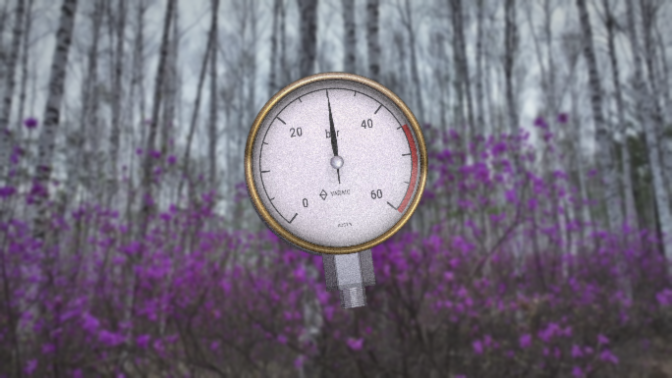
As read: 30,bar
